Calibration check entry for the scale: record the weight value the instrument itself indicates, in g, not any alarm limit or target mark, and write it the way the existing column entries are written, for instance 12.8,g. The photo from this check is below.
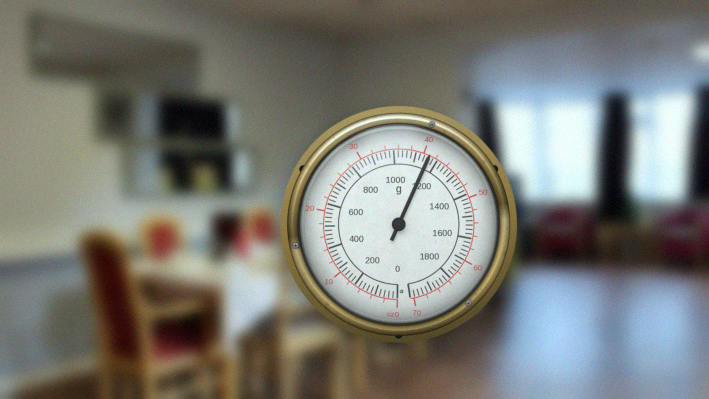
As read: 1160,g
